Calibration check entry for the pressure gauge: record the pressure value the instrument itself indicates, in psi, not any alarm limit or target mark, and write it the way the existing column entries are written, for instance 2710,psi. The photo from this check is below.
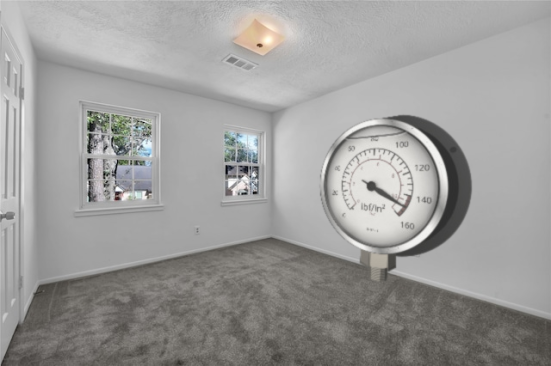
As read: 150,psi
